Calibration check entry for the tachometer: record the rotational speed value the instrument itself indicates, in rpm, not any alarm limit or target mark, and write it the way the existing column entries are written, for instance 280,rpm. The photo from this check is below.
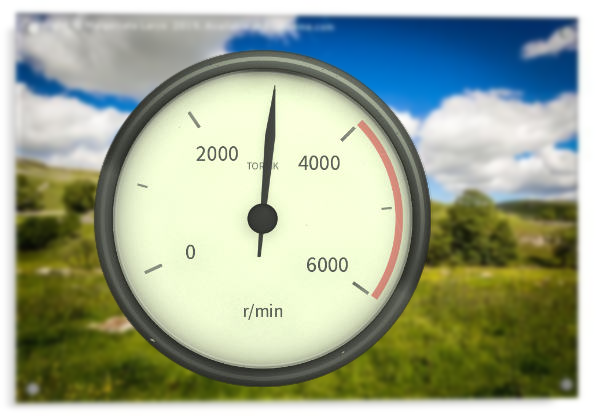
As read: 3000,rpm
